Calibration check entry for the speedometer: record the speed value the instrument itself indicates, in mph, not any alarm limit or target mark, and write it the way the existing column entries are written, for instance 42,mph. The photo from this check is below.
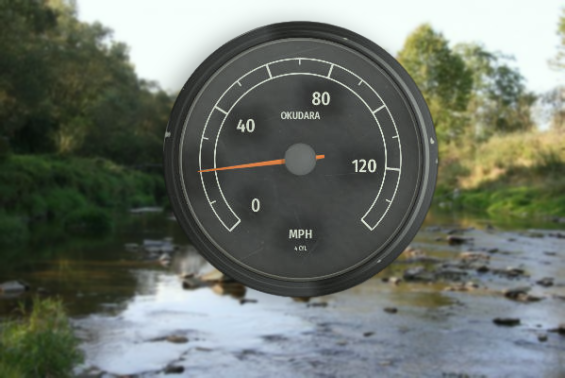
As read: 20,mph
